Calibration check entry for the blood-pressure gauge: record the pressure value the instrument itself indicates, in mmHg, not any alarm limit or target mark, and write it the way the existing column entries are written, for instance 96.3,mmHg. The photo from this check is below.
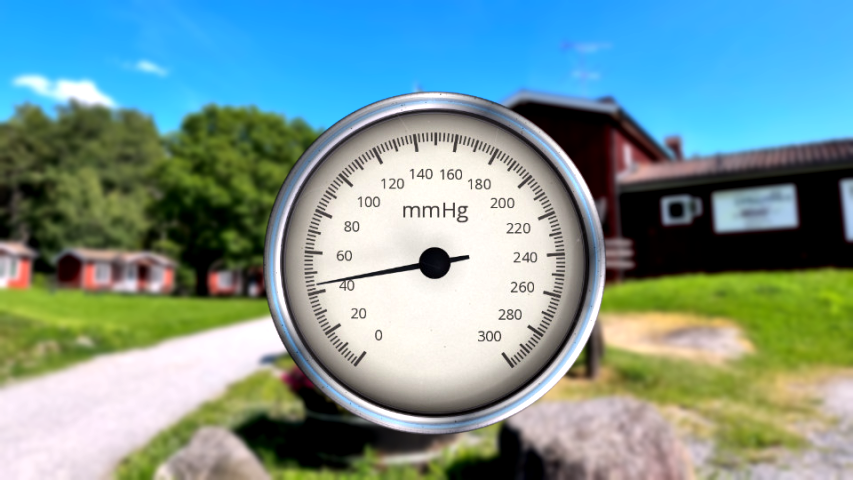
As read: 44,mmHg
